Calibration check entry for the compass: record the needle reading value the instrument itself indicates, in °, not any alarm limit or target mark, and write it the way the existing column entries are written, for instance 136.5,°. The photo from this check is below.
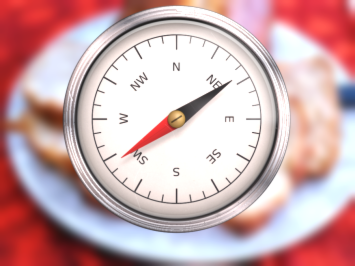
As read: 235,°
